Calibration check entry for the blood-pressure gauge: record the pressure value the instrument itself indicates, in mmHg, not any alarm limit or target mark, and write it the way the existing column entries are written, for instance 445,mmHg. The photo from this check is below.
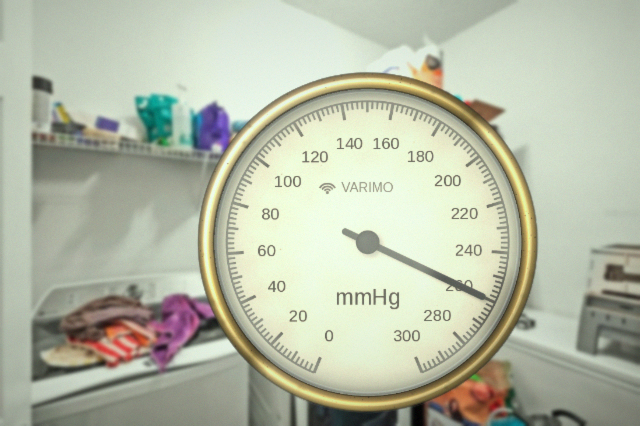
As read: 260,mmHg
